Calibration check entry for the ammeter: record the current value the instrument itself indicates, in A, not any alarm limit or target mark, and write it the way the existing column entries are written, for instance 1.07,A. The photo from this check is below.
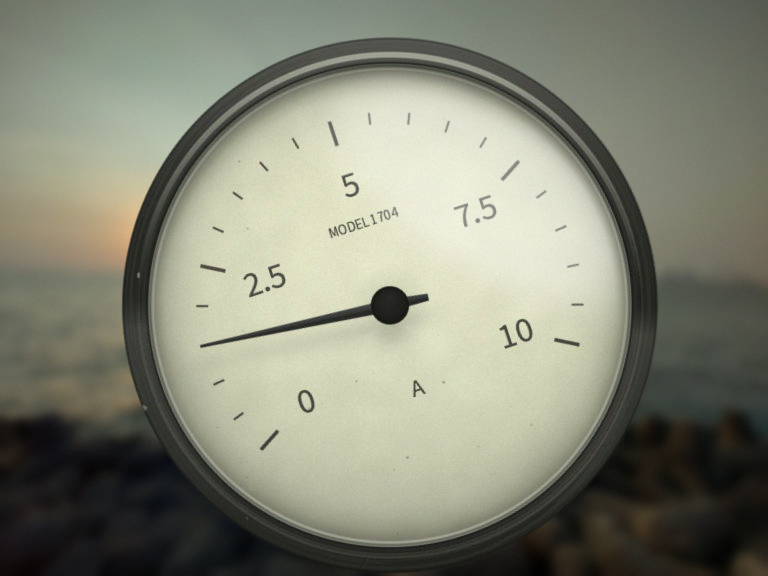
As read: 1.5,A
